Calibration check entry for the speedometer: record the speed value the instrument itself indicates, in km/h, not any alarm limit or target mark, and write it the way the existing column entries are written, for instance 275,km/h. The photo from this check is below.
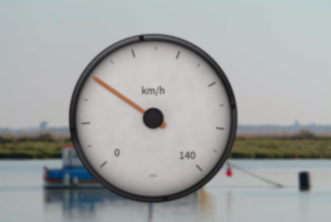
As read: 40,km/h
